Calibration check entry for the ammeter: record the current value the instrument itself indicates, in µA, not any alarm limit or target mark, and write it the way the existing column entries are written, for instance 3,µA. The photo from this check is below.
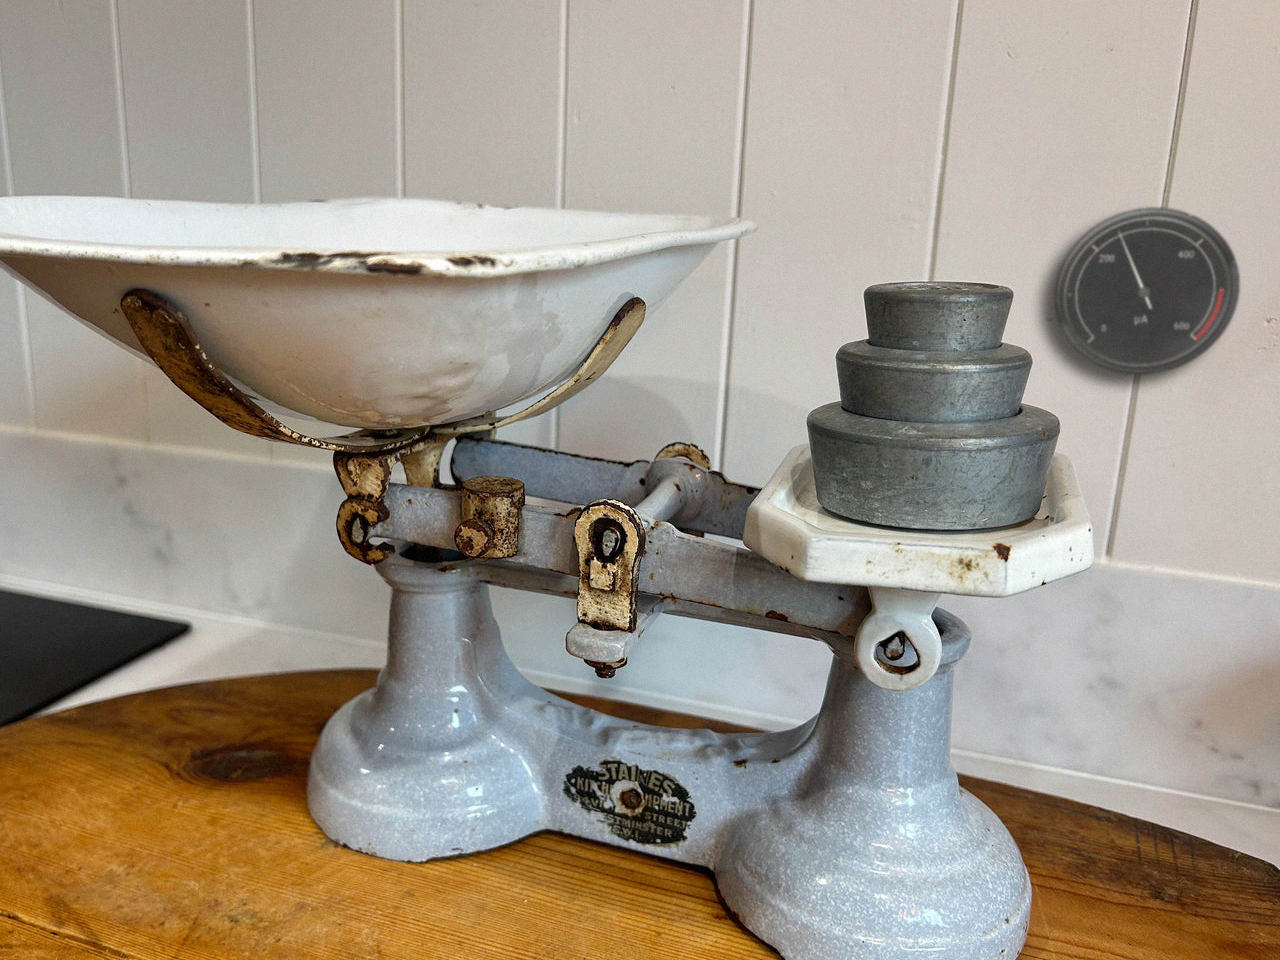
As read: 250,µA
